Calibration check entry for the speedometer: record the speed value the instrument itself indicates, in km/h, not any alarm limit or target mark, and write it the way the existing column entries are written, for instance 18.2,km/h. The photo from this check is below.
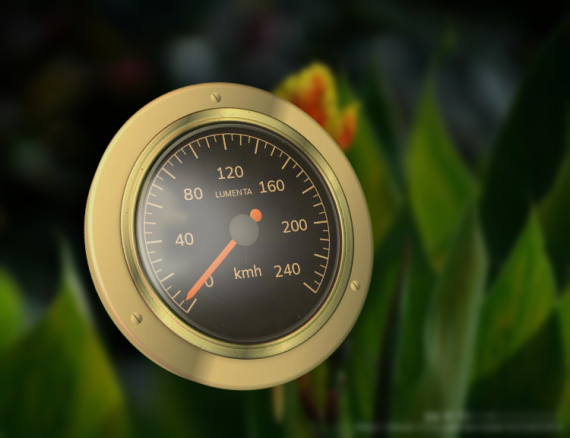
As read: 5,km/h
